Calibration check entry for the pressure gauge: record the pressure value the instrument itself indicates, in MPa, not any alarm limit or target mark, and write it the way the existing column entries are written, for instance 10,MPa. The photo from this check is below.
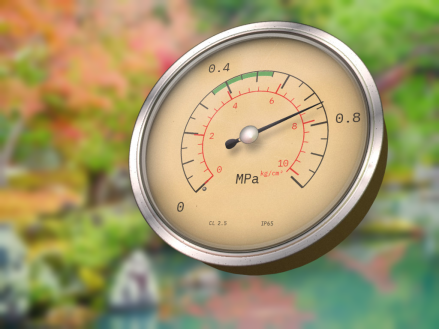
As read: 0.75,MPa
